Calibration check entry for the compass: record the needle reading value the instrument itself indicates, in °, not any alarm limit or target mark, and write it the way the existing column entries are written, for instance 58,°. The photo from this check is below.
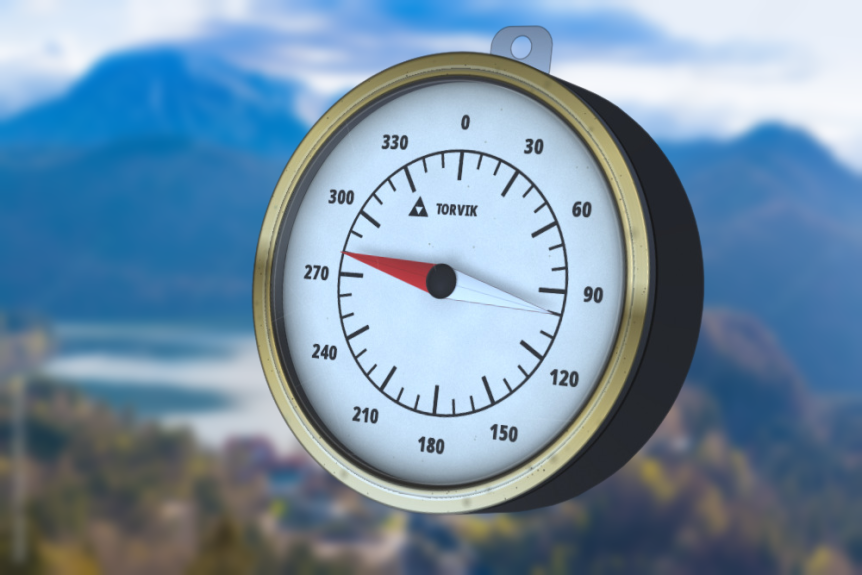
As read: 280,°
